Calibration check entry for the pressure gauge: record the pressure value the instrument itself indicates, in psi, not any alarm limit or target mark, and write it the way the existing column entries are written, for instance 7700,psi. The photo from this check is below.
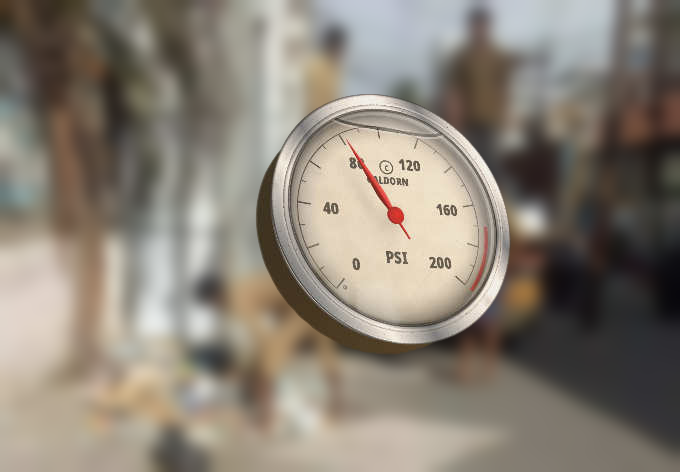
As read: 80,psi
